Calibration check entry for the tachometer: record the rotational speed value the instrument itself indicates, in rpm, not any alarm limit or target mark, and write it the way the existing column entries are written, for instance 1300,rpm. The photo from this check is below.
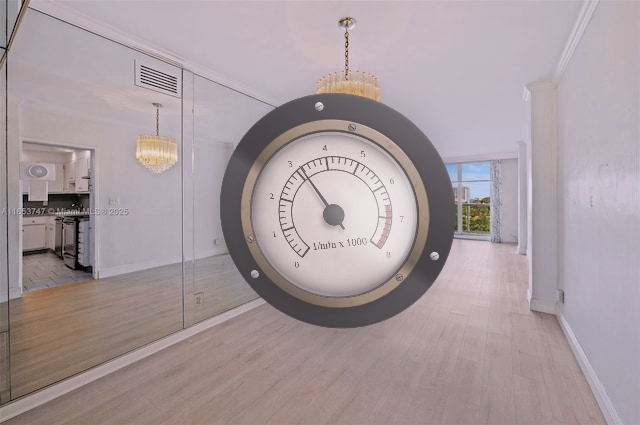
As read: 3200,rpm
